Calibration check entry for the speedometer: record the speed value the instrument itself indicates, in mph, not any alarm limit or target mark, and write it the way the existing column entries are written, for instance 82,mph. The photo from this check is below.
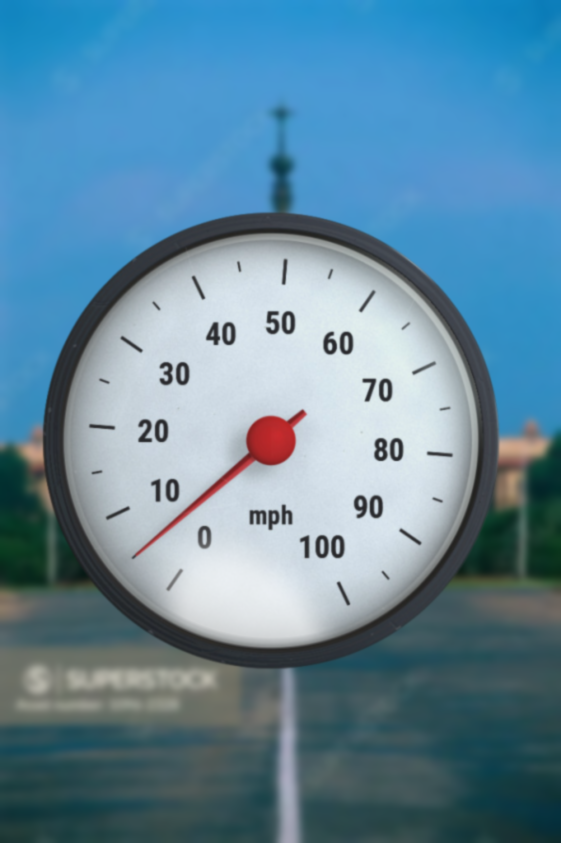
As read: 5,mph
